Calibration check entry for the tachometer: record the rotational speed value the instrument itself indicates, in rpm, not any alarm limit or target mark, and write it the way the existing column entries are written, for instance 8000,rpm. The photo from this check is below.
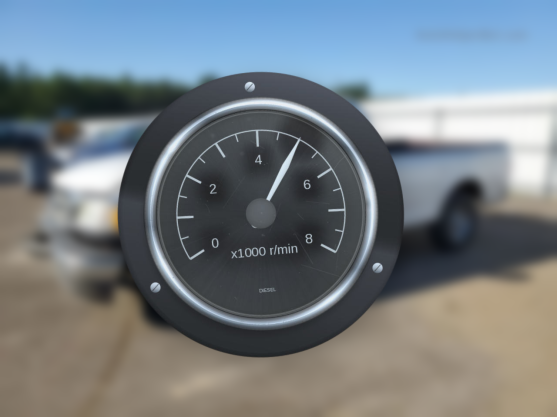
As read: 5000,rpm
